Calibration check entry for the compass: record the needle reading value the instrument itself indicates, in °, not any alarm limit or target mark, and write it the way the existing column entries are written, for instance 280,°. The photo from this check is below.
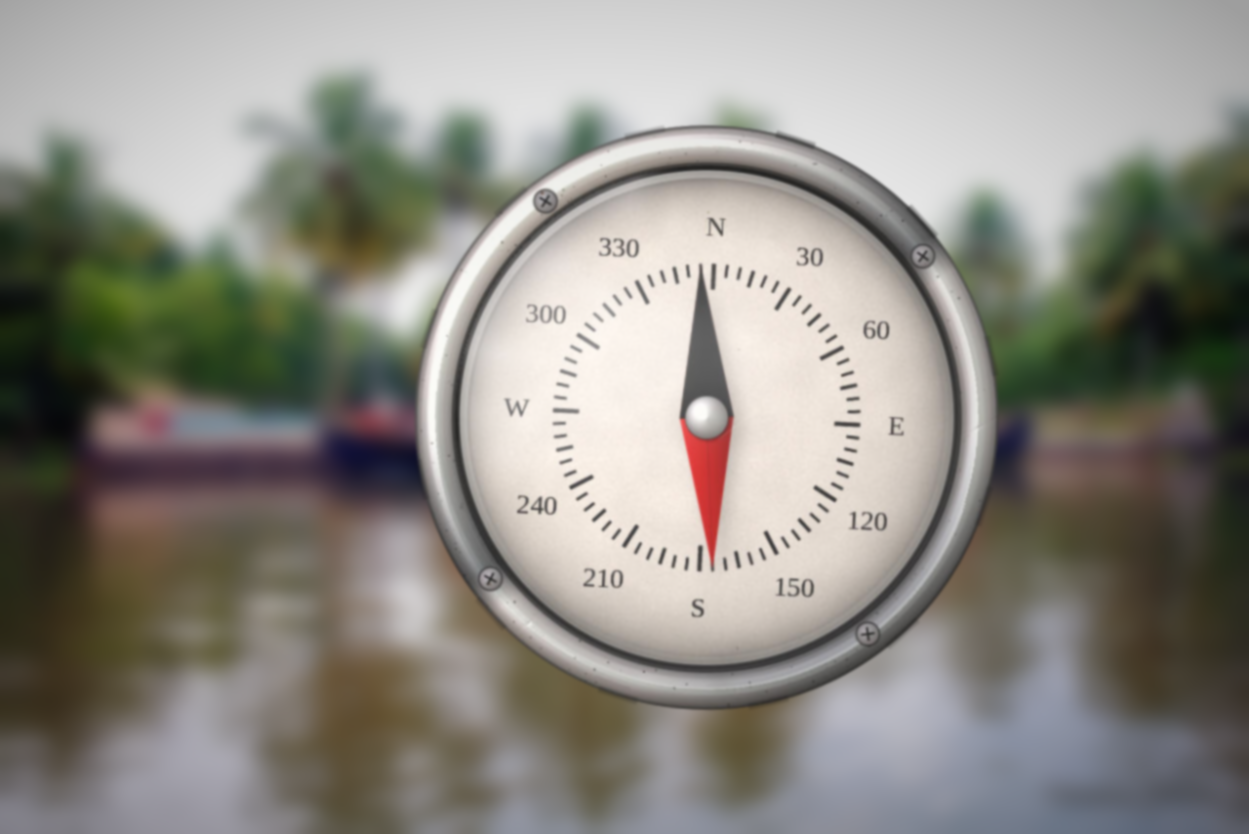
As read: 175,°
